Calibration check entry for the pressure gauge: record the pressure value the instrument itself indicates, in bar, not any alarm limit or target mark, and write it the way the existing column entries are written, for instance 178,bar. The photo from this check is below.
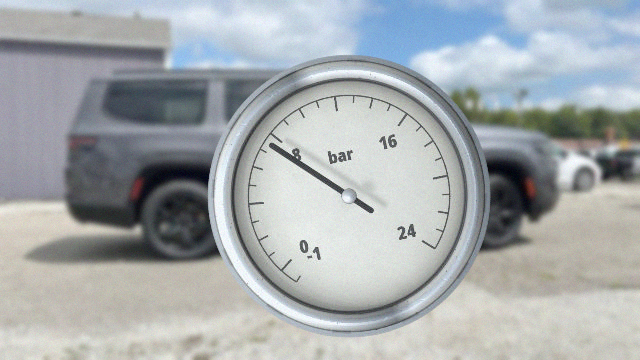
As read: 7.5,bar
